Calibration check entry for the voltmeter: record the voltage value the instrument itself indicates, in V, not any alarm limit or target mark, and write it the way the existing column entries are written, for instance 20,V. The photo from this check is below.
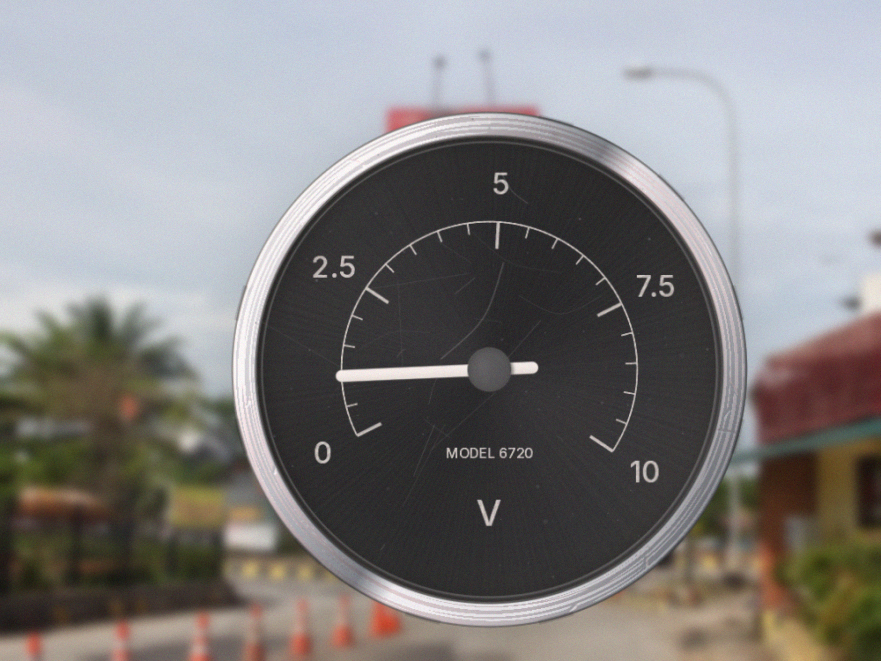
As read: 1,V
